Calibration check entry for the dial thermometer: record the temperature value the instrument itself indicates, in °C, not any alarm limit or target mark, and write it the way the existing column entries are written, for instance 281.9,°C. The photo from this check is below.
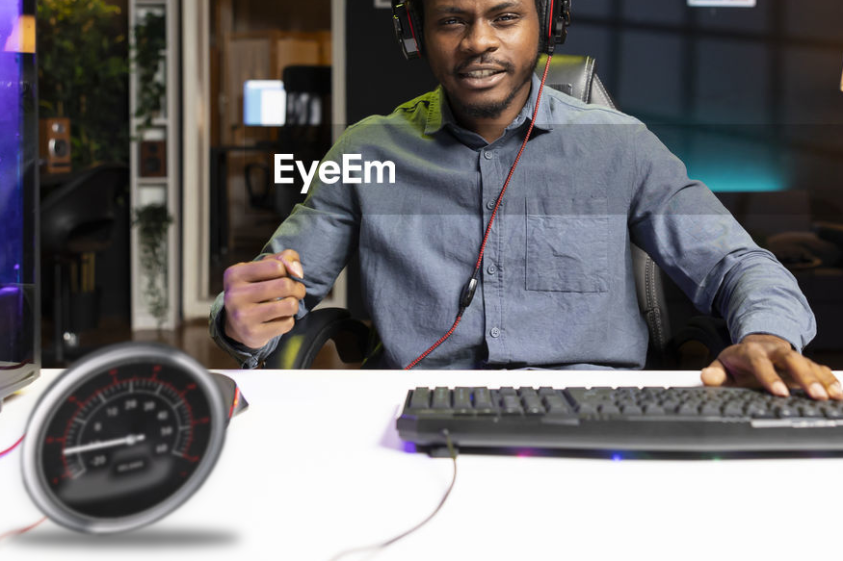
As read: -10,°C
